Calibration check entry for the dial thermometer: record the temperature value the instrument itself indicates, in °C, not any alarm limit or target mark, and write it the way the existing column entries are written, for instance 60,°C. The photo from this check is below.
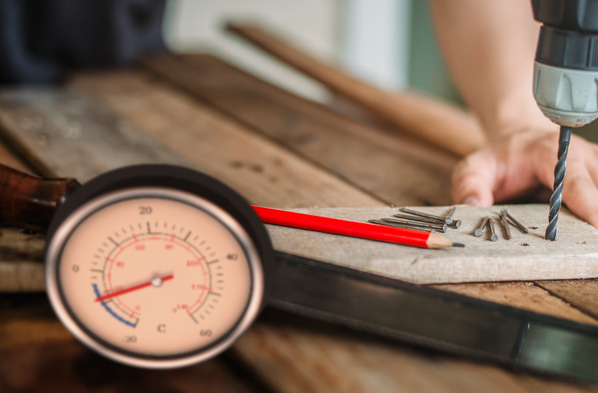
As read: -8,°C
